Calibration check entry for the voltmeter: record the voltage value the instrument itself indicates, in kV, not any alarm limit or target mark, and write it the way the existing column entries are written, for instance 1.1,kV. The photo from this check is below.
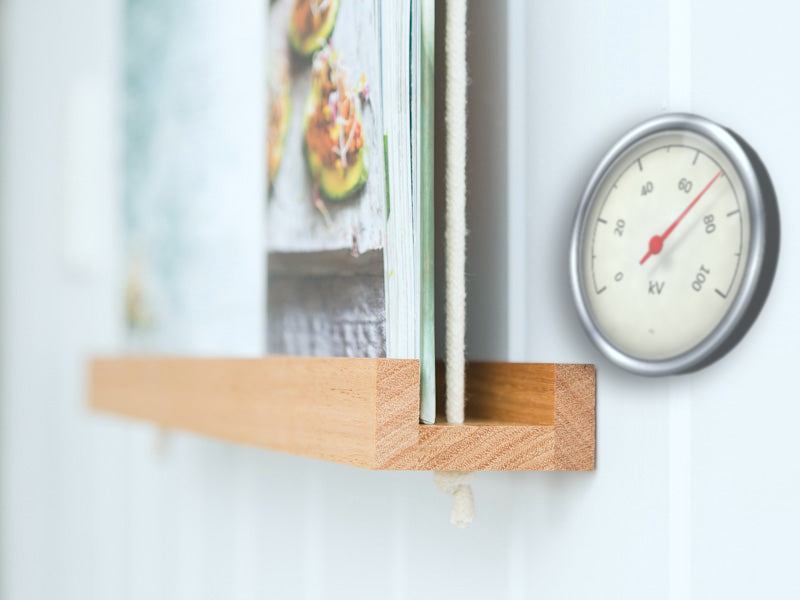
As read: 70,kV
